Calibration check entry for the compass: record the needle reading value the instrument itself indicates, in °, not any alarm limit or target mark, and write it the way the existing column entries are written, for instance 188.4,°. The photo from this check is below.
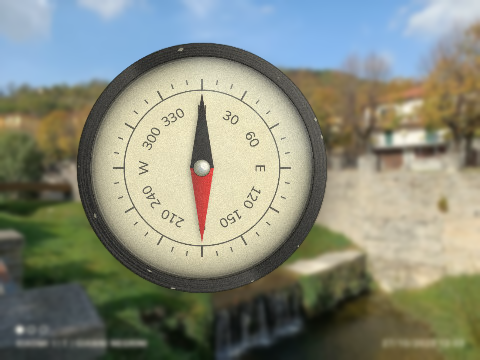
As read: 180,°
